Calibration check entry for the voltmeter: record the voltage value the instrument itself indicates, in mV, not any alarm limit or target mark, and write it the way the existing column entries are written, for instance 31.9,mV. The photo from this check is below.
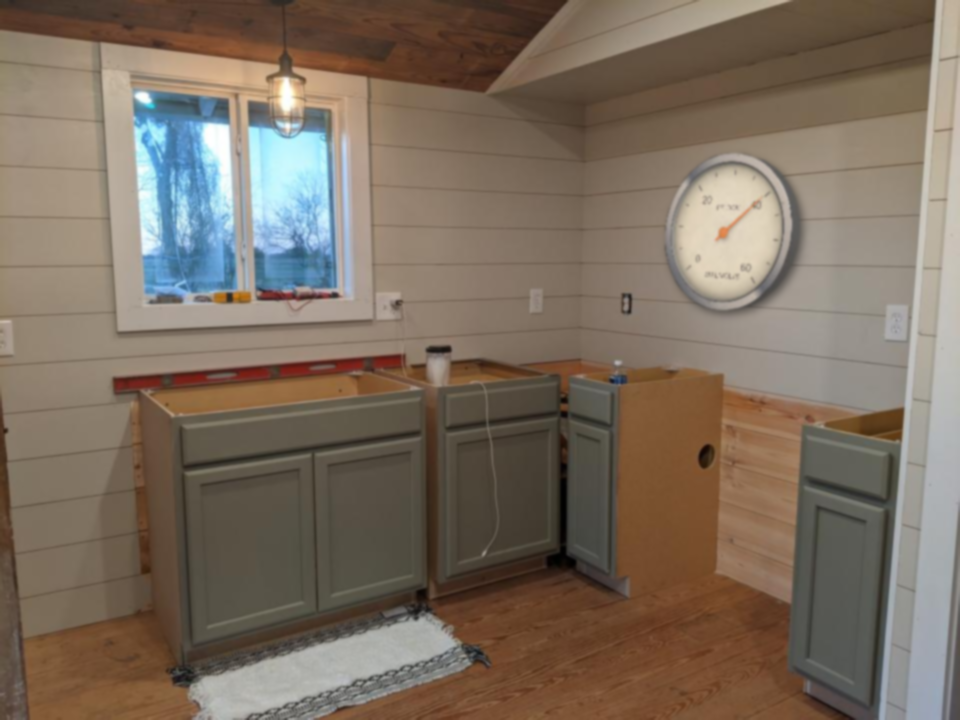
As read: 40,mV
